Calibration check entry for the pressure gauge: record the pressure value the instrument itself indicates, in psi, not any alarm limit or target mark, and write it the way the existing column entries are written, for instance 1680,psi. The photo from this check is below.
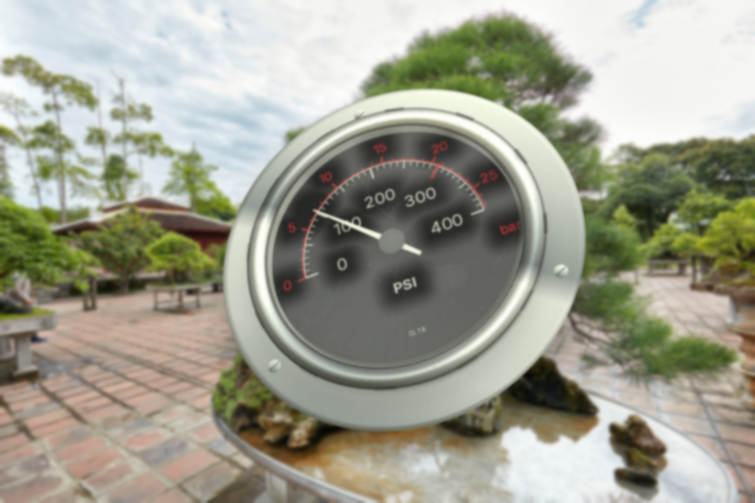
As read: 100,psi
